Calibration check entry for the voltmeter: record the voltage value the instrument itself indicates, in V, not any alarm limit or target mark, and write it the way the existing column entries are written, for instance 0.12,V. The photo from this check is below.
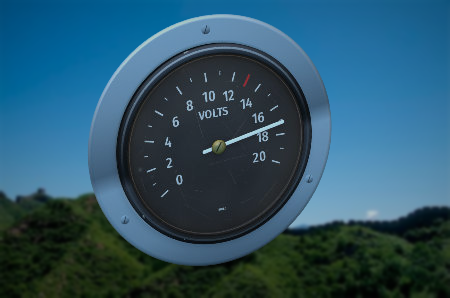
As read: 17,V
